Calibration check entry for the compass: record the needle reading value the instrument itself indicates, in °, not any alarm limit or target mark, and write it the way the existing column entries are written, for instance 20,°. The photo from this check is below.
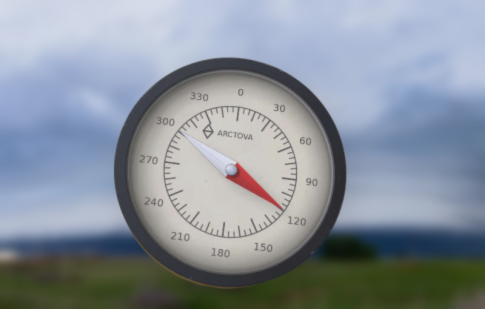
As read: 120,°
